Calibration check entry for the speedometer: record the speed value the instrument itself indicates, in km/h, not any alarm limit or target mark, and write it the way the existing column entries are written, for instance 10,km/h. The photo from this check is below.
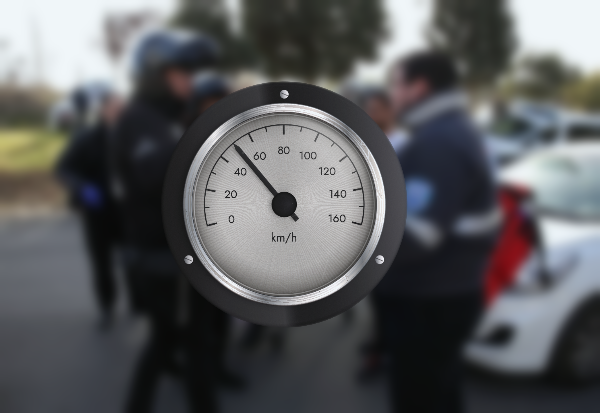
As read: 50,km/h
